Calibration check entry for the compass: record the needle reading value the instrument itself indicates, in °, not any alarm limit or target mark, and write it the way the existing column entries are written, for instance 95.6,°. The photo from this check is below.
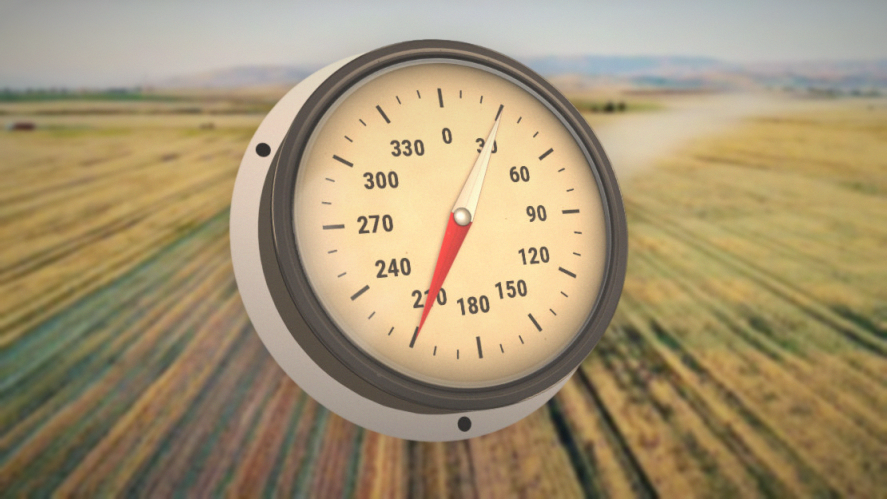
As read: 210,°
